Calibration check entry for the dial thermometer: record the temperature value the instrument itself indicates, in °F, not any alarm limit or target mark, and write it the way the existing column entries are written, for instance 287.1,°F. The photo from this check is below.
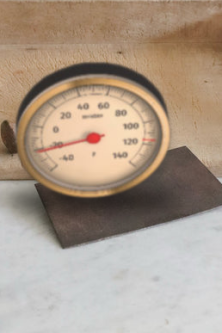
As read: -20,°F
